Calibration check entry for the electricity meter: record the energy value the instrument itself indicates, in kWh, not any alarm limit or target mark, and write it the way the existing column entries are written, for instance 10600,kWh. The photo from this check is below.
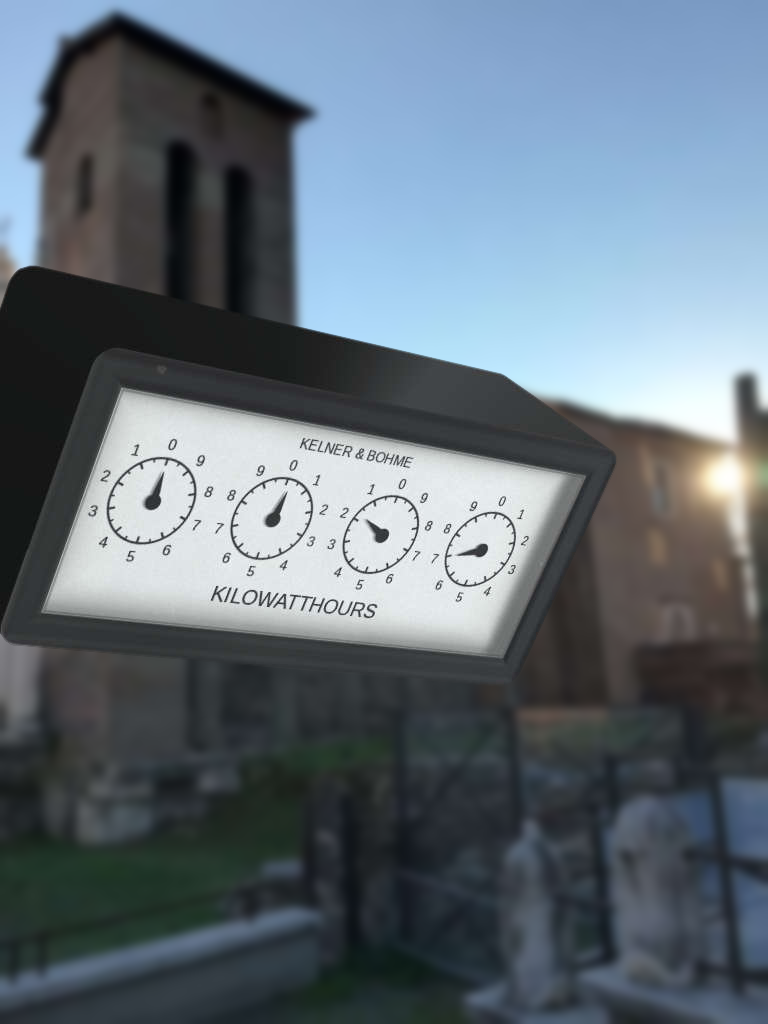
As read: 17,kWh
